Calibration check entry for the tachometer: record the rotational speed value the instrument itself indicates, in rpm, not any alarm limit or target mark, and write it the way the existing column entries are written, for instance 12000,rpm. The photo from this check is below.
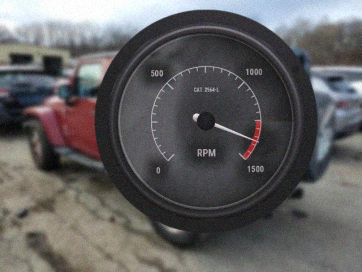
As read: 1375,rpm
